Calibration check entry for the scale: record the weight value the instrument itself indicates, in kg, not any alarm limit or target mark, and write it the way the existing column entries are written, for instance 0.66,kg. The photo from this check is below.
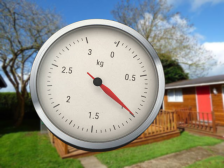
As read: 1,kg
